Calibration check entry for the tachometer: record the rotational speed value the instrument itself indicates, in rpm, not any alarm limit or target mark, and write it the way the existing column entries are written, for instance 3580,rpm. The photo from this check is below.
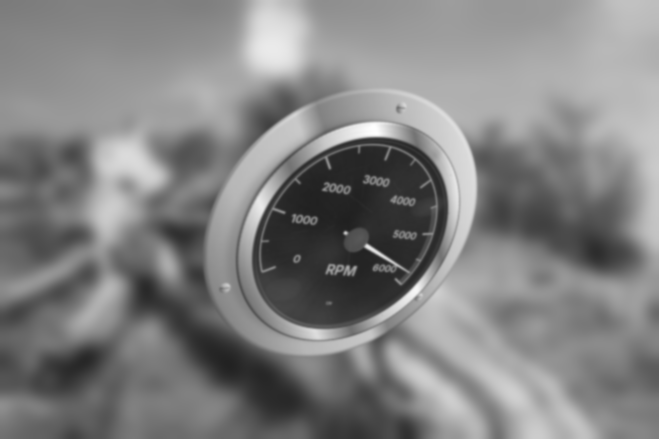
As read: 5750,rpm
